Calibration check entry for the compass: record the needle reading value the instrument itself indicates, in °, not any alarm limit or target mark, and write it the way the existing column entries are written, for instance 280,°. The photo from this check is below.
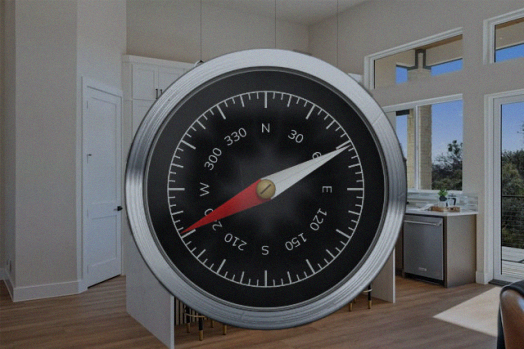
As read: 242.5,°
